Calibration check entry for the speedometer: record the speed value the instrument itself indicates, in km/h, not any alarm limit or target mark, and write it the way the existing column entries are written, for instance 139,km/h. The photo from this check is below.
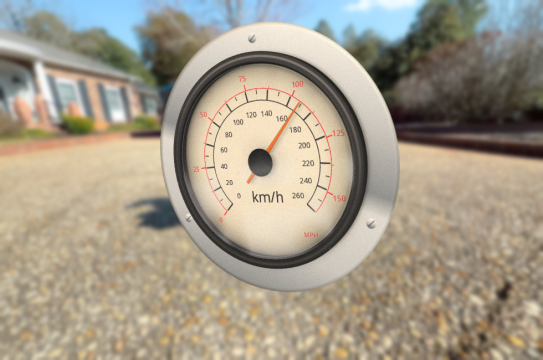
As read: 170,km/h
